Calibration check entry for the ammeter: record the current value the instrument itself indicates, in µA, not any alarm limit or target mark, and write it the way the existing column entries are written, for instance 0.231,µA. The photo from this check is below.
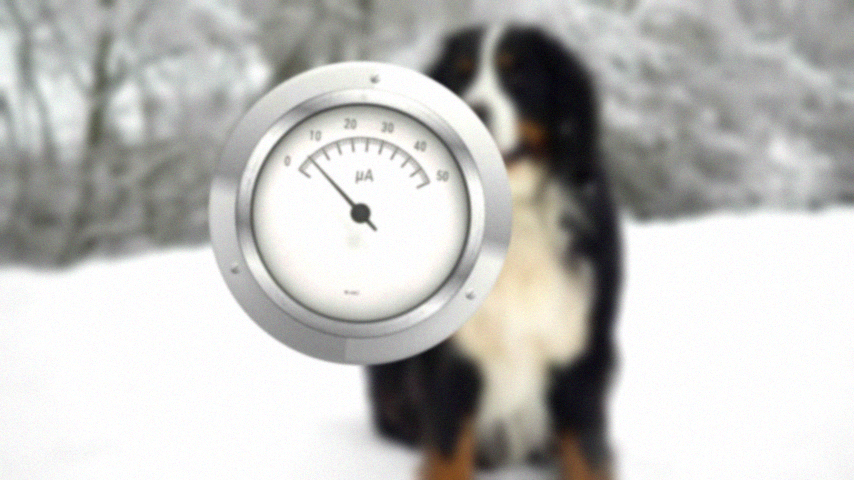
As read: 5,µA
